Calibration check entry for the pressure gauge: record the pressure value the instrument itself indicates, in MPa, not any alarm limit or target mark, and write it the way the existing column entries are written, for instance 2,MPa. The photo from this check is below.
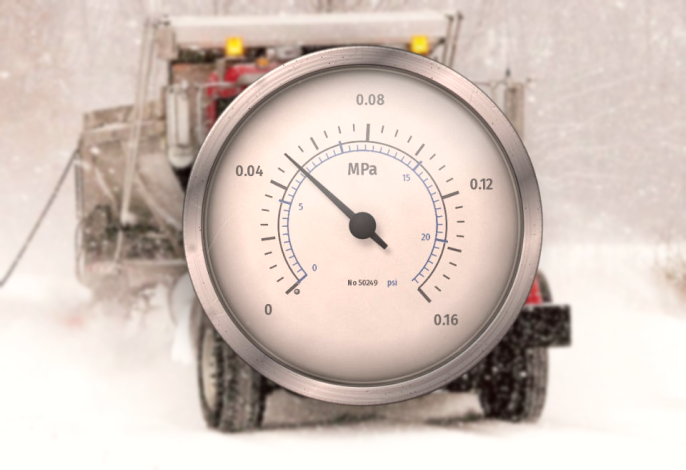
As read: 0.05,MPa
